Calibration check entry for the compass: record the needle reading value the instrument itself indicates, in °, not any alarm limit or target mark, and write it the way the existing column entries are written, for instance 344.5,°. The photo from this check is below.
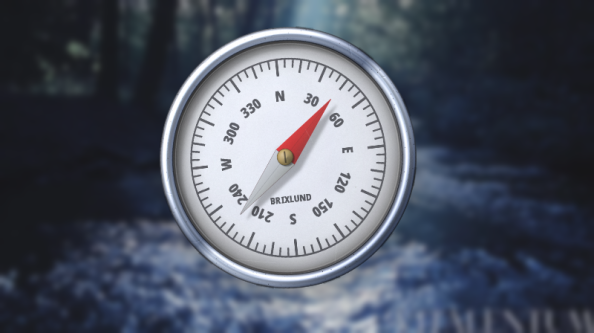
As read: 45,°
